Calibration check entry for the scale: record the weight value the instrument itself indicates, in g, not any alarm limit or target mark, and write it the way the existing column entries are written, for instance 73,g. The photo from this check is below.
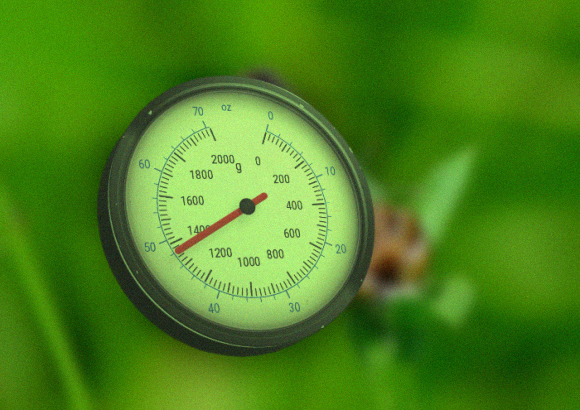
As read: 1360,g
